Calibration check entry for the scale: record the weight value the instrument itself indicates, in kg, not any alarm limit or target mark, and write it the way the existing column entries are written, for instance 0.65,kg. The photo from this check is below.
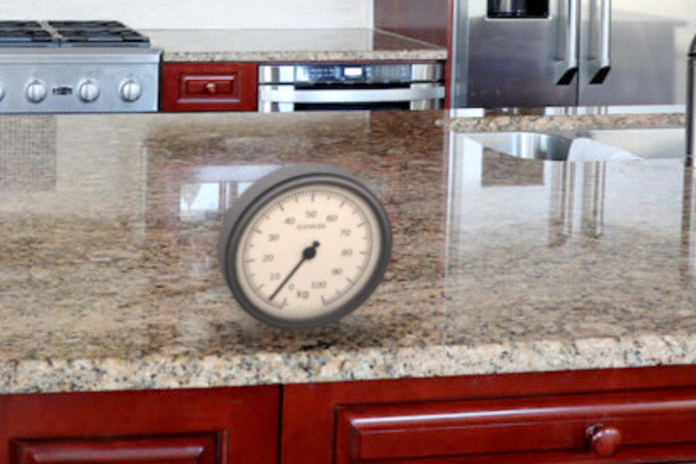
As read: 5,kg
